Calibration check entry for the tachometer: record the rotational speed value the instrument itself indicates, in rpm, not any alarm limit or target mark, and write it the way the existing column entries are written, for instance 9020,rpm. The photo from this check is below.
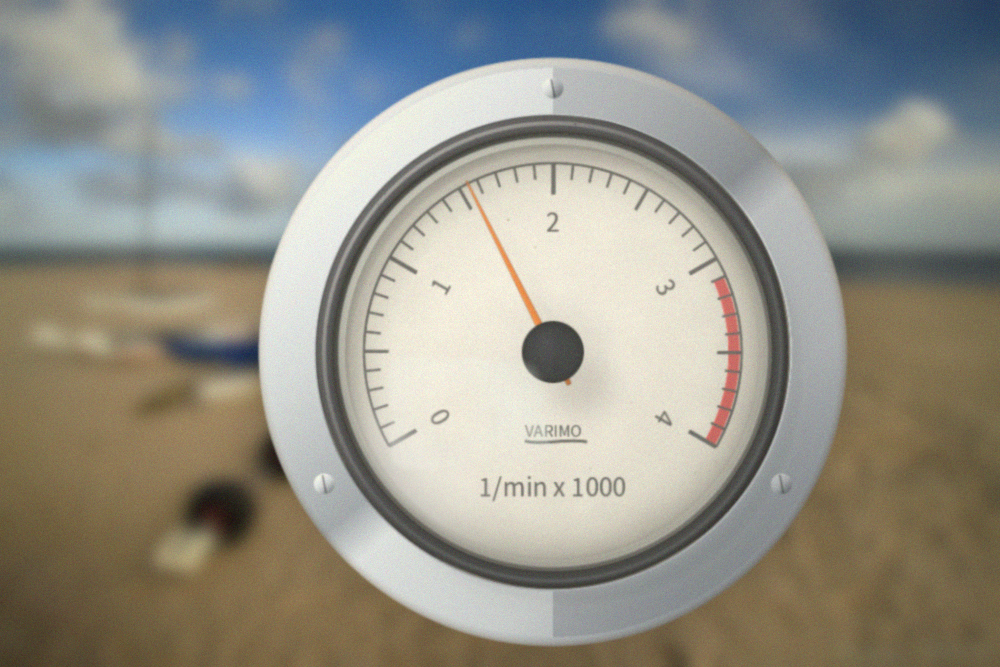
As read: 1550,rpm
